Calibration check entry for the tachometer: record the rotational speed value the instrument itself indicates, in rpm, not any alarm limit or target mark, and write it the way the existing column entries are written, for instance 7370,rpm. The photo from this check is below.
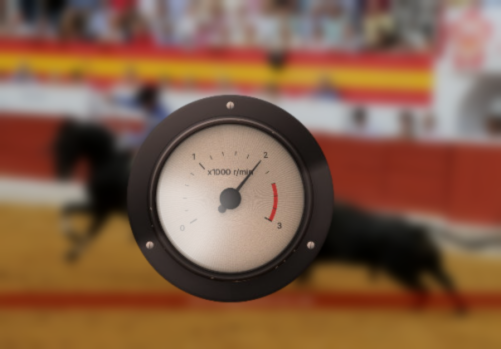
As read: 2000,rpm
